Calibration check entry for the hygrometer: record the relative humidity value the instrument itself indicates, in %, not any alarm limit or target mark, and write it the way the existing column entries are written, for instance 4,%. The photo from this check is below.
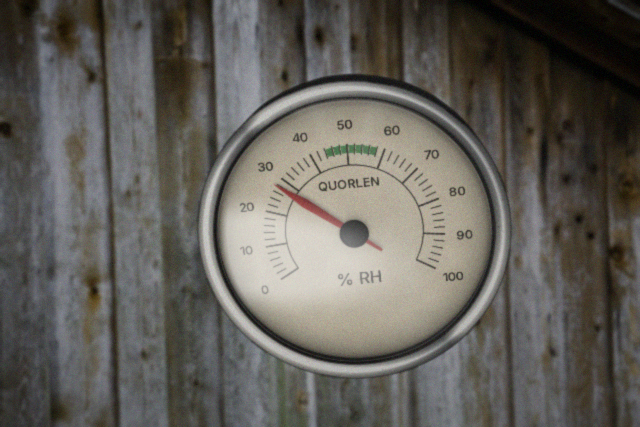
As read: 28,%
